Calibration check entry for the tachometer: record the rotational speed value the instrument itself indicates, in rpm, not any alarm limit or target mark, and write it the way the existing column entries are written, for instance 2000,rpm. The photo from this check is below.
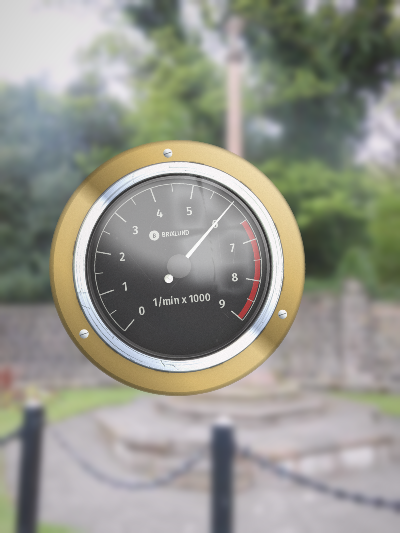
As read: 6000,rpm
